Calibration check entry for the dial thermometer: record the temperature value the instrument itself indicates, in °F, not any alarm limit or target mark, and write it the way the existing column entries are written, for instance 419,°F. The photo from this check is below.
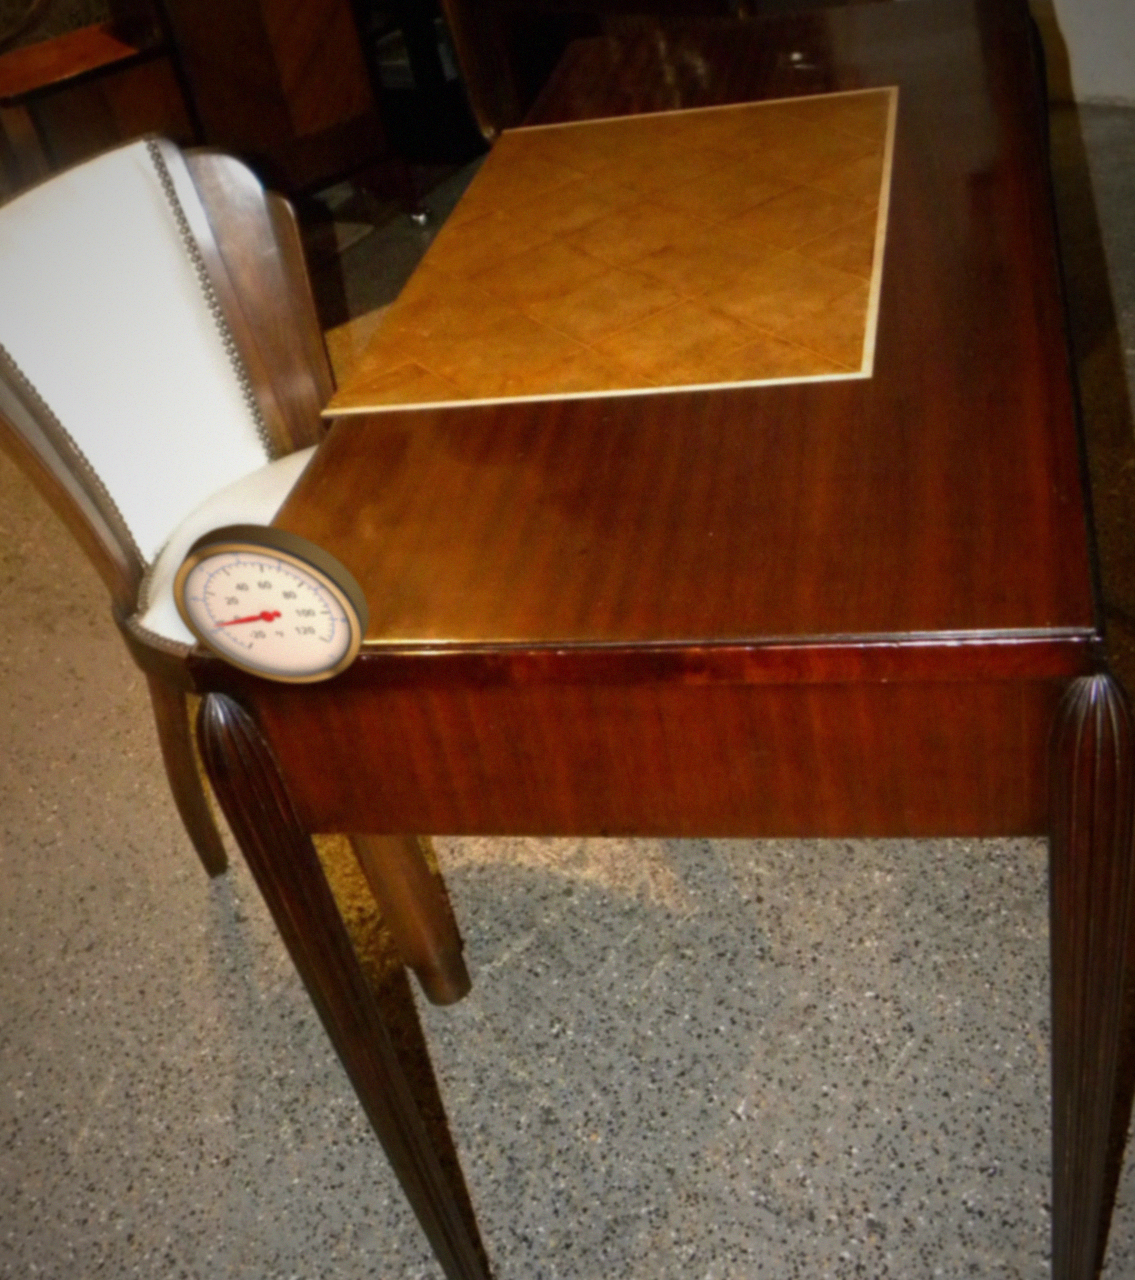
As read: 0,°F
